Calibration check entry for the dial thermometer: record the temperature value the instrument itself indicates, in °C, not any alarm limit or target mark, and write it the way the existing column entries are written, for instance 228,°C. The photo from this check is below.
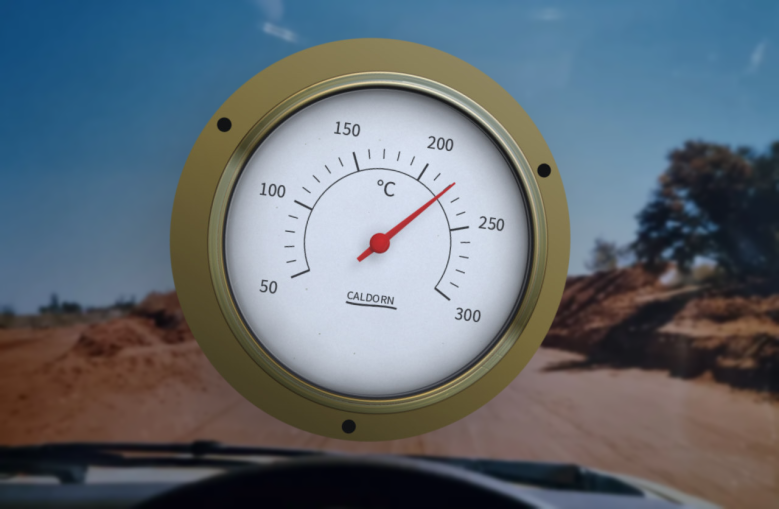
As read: 220,°C
